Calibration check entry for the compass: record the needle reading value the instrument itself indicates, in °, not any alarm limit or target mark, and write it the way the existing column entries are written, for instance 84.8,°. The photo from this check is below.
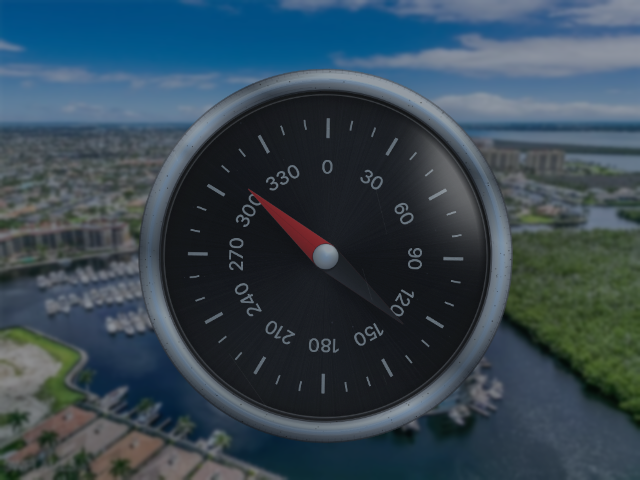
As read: 310,°
